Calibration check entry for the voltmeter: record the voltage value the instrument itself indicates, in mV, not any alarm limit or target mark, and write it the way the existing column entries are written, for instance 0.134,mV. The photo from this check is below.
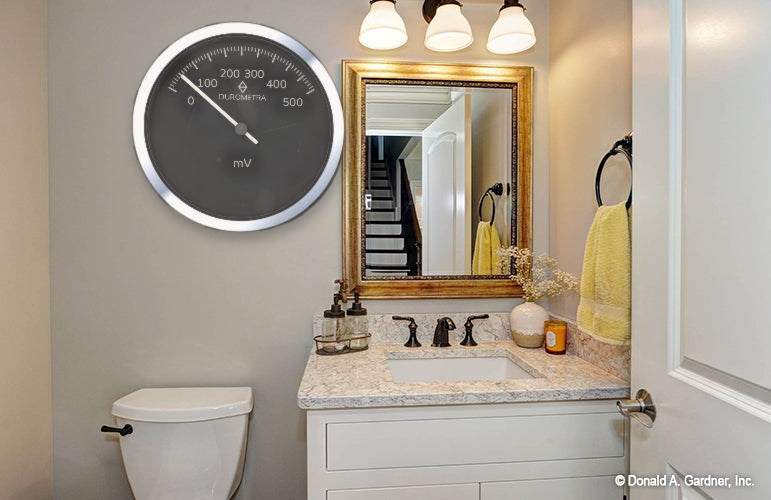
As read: 50,mV
